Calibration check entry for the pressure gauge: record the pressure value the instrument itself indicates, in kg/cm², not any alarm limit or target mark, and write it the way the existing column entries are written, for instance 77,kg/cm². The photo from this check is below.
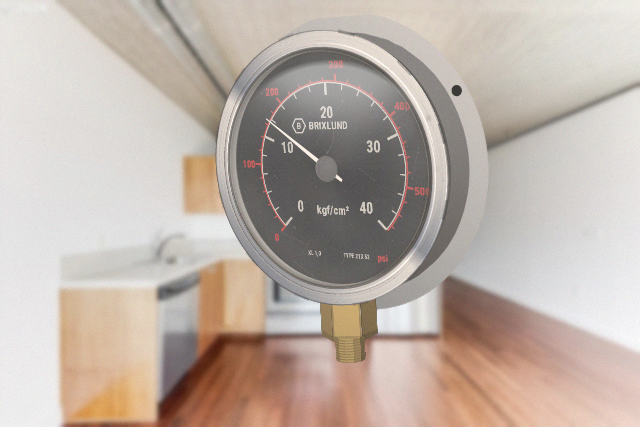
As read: 12,kg/cm²
